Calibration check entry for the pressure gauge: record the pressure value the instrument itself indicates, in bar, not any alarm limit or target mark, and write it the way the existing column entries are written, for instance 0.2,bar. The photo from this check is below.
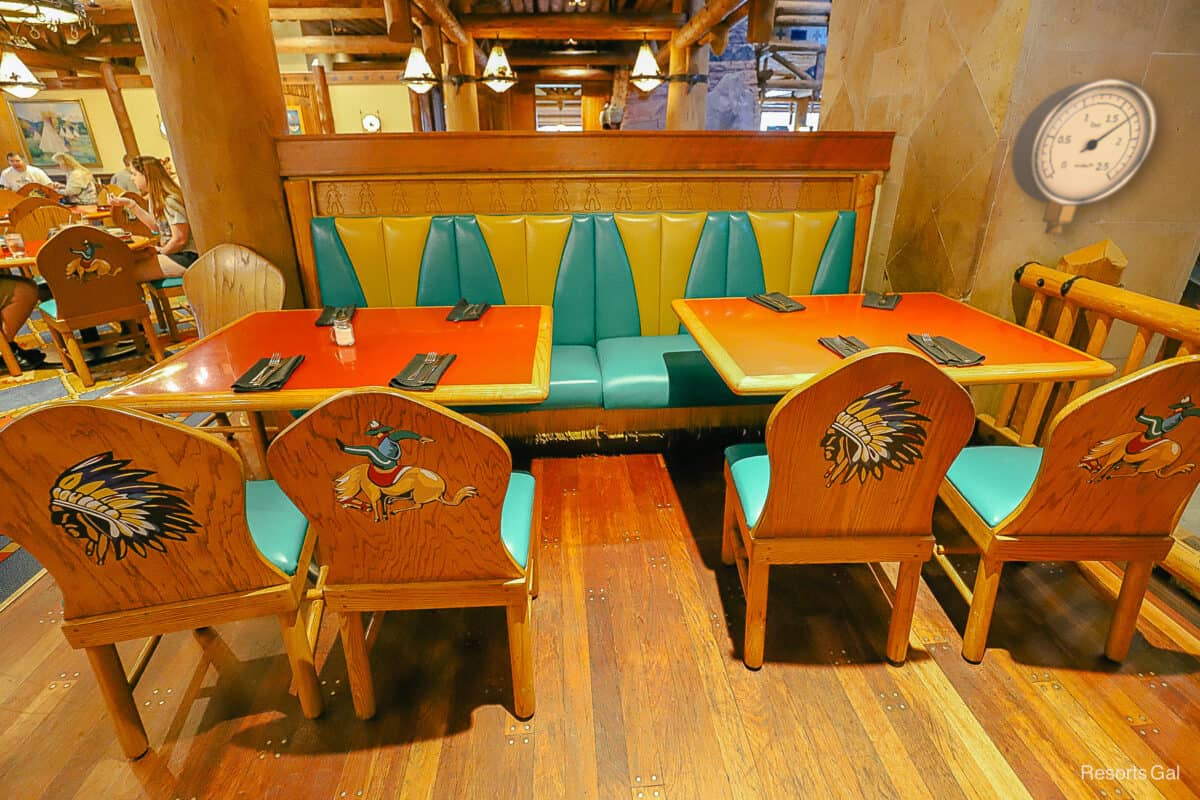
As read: 1.7,bar
